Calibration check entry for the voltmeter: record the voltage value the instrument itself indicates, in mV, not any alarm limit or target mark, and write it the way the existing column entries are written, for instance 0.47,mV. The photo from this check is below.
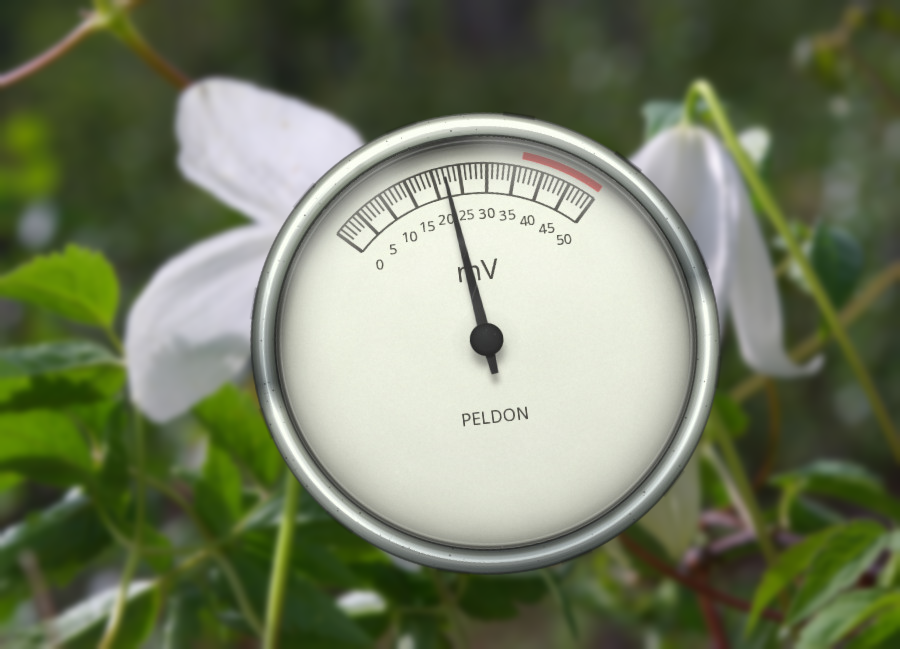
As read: 22,mV
